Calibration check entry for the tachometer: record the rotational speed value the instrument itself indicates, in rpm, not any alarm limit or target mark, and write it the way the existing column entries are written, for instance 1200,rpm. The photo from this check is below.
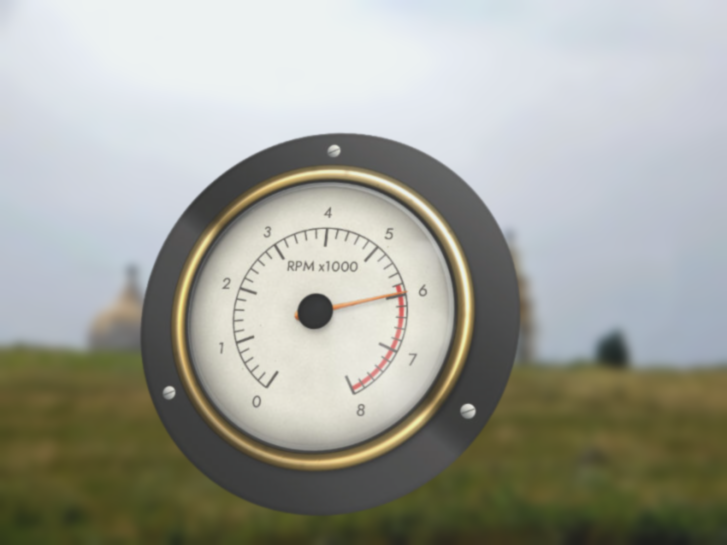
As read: 6000,rpm
